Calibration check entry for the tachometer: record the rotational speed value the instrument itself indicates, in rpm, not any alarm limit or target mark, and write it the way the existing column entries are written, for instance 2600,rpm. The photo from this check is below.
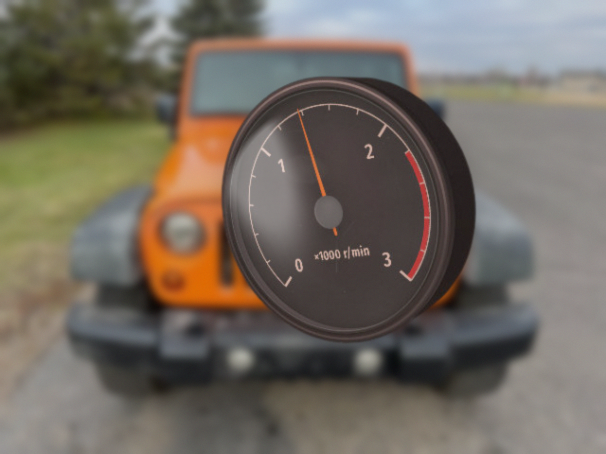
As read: 1400,rpm
